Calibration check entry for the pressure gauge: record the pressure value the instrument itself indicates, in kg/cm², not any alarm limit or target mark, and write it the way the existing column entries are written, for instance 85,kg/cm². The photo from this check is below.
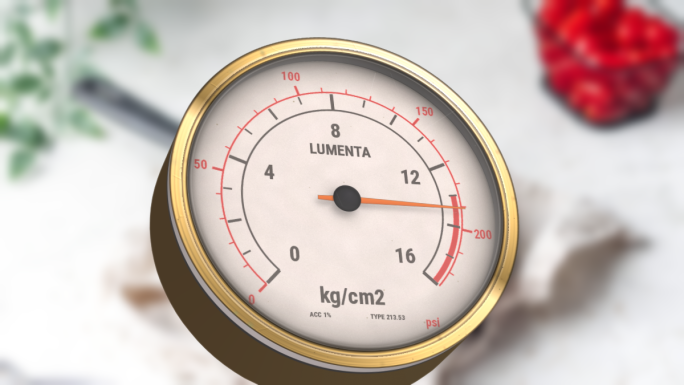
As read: 13.5,kg/cm²
